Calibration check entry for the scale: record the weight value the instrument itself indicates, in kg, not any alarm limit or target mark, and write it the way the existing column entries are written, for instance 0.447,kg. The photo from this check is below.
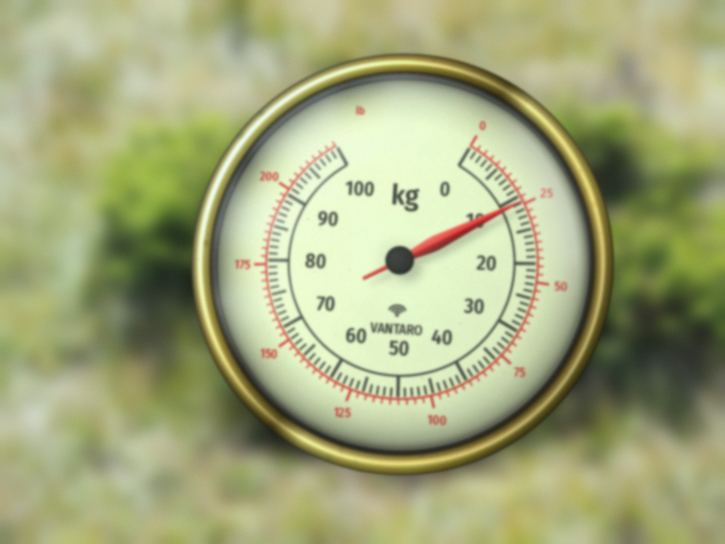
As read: 11,kg
